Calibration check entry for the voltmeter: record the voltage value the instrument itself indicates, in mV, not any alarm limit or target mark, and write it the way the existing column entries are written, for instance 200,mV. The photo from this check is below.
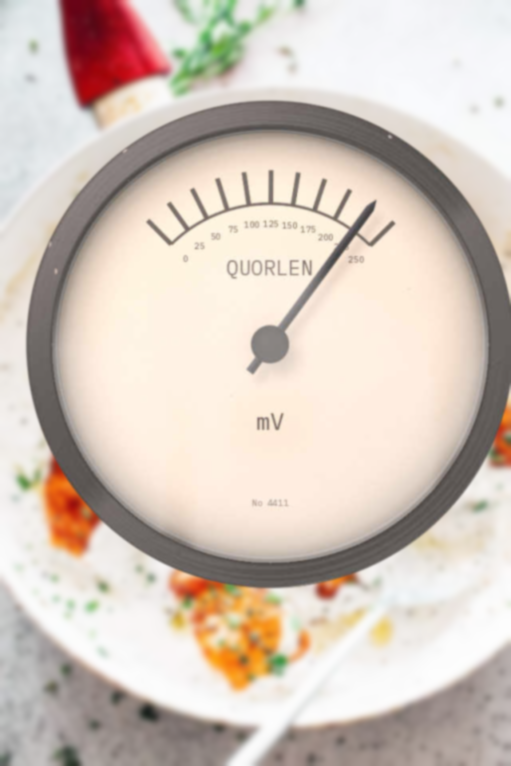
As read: 225,mV
